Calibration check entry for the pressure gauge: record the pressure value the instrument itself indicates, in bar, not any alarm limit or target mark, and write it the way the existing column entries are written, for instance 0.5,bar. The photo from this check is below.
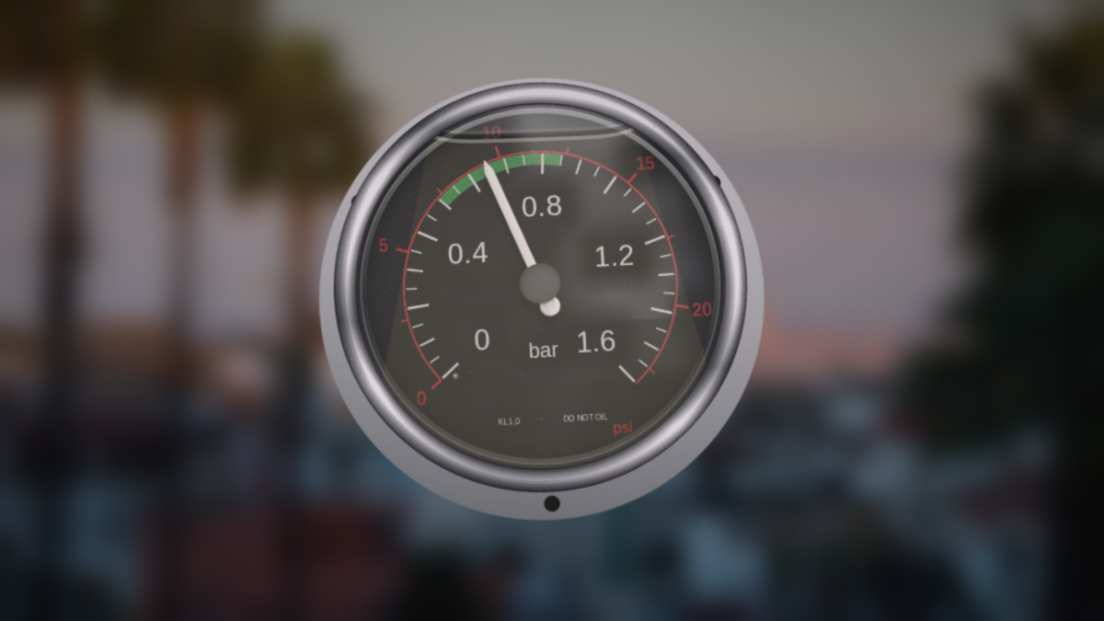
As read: 0.65,bar
